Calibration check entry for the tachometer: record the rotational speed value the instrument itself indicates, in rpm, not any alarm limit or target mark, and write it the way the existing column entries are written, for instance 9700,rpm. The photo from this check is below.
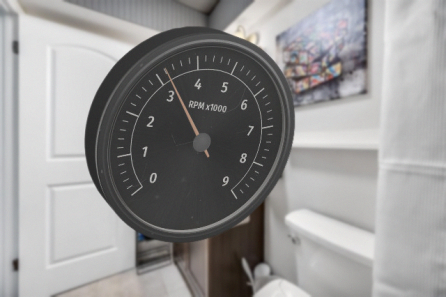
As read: 3200,rpm
